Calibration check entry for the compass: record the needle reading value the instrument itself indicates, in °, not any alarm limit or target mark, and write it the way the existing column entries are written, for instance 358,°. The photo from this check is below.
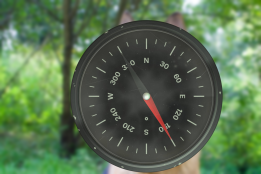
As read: 150,°
